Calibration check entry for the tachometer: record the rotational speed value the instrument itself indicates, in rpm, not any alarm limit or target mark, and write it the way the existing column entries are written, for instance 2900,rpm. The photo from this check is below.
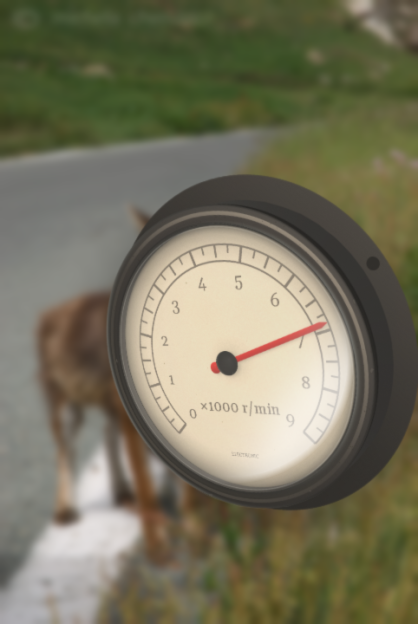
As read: 6875,rpm
